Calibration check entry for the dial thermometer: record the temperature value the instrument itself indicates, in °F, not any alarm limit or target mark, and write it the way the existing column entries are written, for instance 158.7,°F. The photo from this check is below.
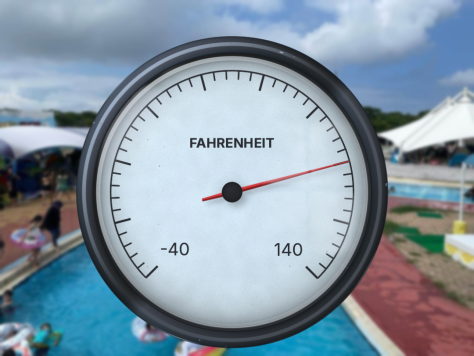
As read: 100,°F
